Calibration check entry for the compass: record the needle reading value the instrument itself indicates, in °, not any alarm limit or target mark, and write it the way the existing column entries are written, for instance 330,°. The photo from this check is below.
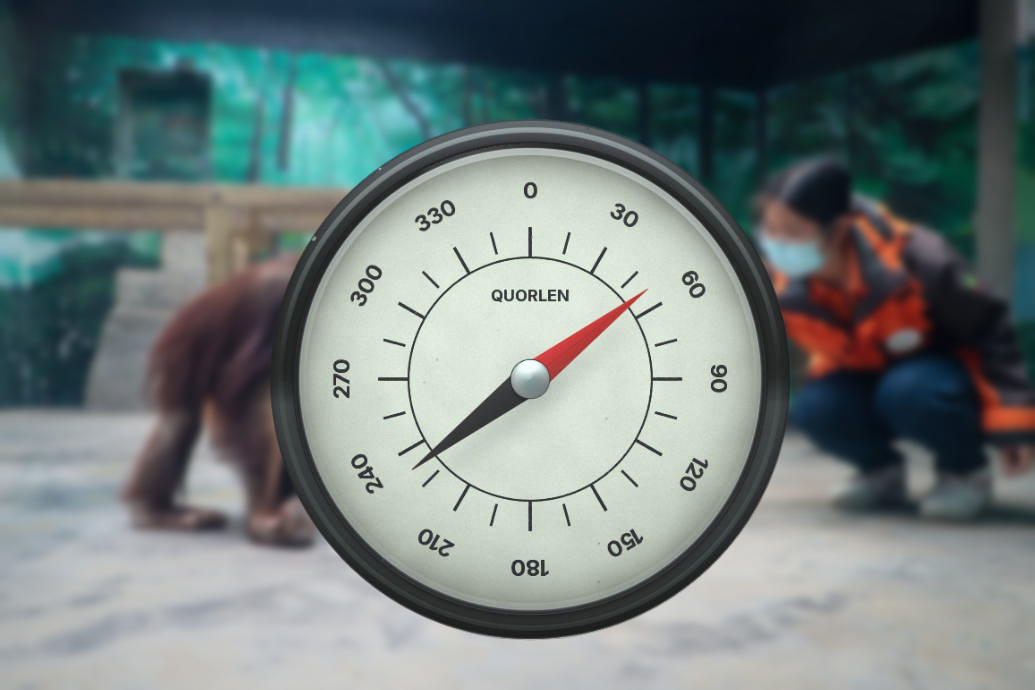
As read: 52.5,°
